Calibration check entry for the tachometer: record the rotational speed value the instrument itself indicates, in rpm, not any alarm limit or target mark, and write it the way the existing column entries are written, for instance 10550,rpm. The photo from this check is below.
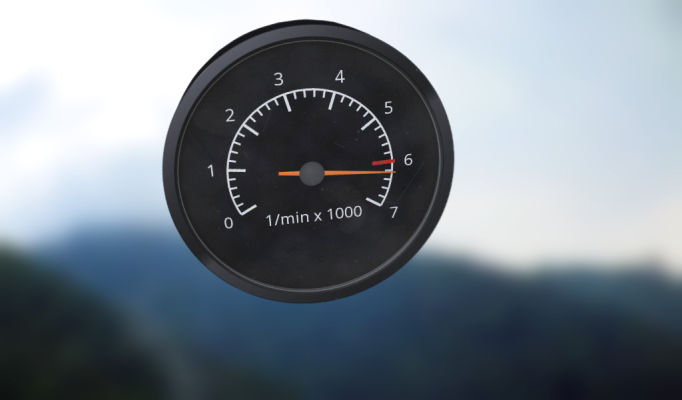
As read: 6200,rpm
